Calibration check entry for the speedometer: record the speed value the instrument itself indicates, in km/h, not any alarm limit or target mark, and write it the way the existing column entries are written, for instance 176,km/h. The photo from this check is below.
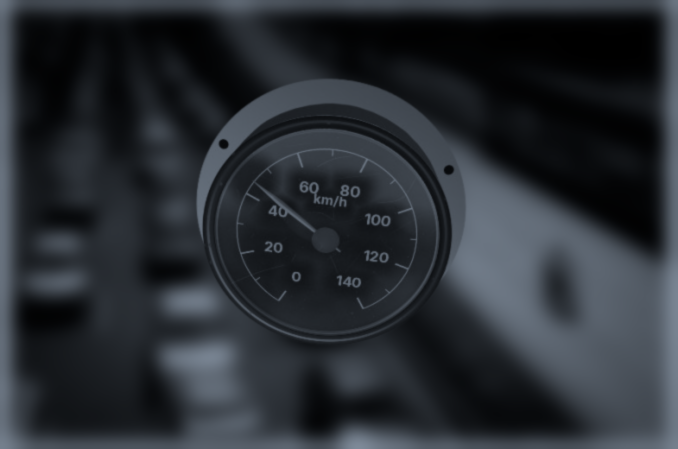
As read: 45,km/h
